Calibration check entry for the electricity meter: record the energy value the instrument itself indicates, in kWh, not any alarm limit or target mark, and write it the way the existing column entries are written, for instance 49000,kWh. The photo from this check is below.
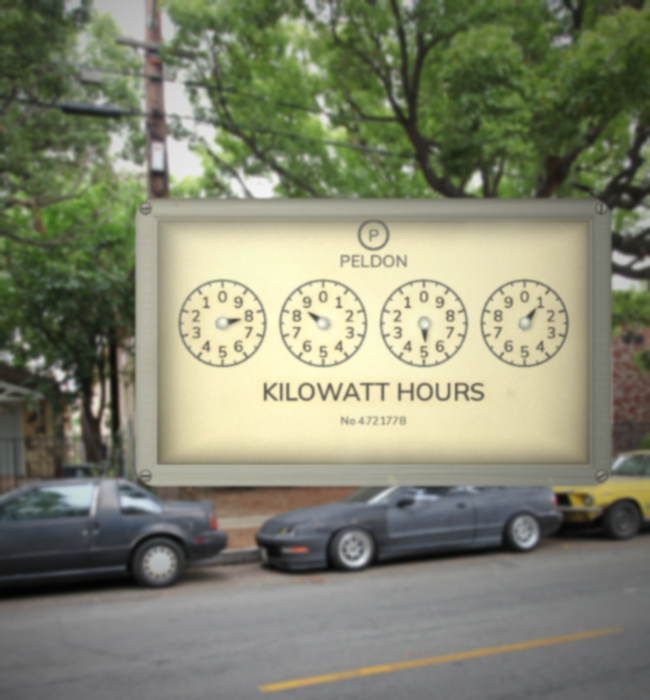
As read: 7851,kWh
